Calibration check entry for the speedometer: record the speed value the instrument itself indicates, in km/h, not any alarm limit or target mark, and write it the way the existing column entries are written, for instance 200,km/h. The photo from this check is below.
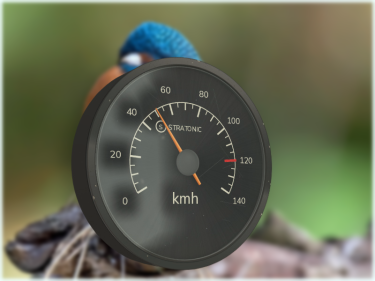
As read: 50,km/h
